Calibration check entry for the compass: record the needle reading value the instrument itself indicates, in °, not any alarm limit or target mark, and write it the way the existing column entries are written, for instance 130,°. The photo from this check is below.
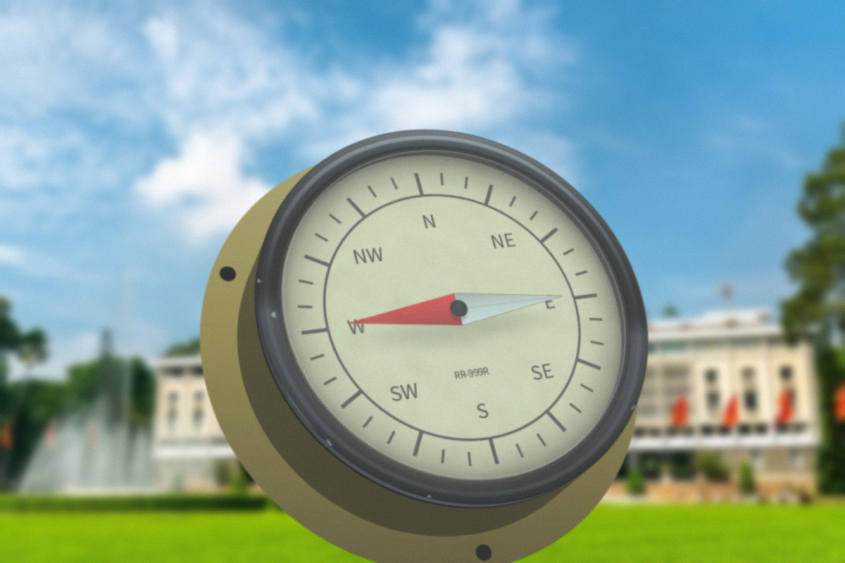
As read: 270,°
